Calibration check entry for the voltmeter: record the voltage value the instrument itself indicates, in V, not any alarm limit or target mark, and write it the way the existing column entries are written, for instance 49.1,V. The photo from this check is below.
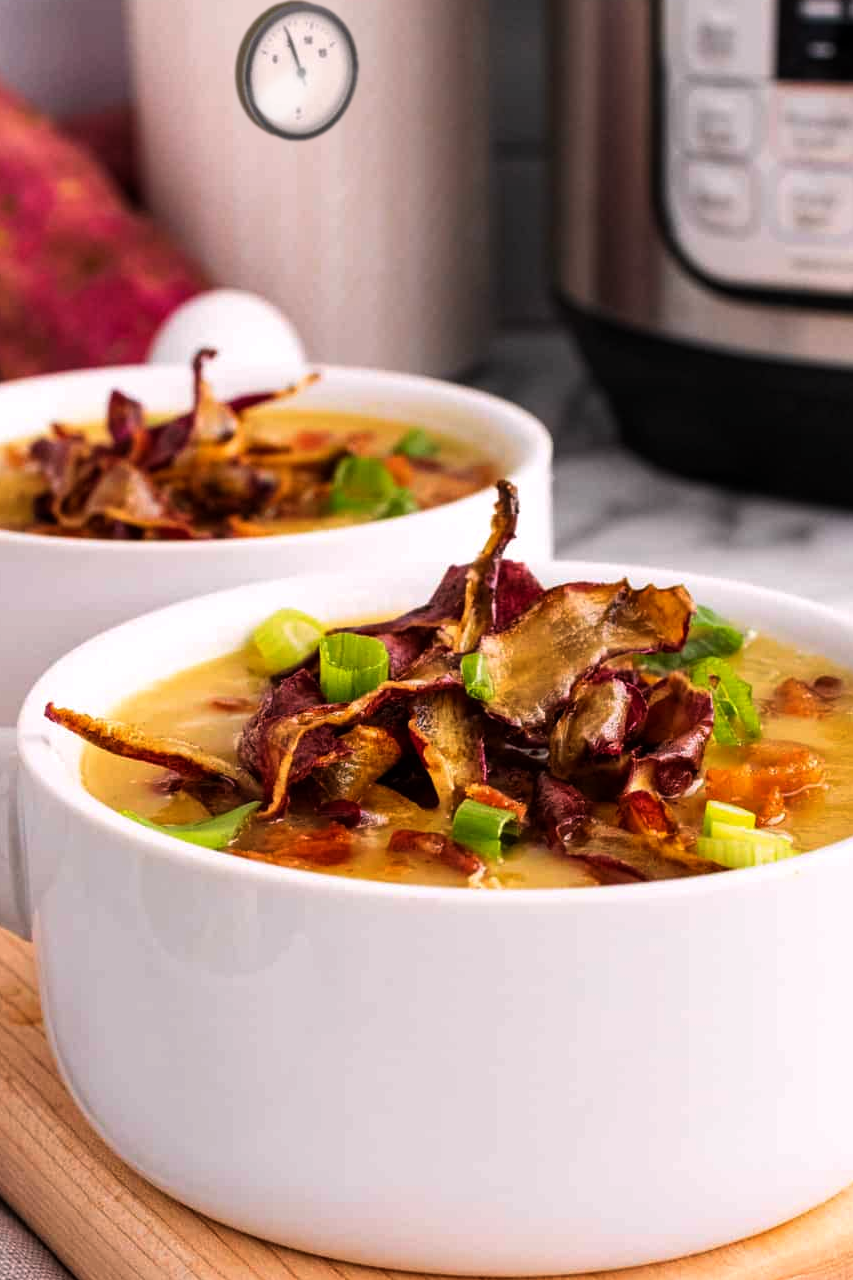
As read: 5,V
